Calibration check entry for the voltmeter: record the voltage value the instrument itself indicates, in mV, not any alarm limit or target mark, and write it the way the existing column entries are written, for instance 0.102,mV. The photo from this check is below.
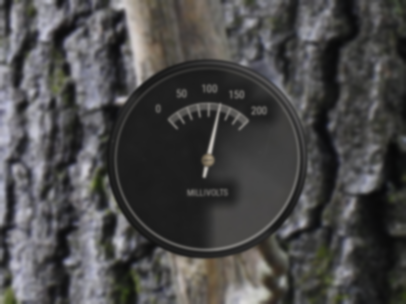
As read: 125,mV
